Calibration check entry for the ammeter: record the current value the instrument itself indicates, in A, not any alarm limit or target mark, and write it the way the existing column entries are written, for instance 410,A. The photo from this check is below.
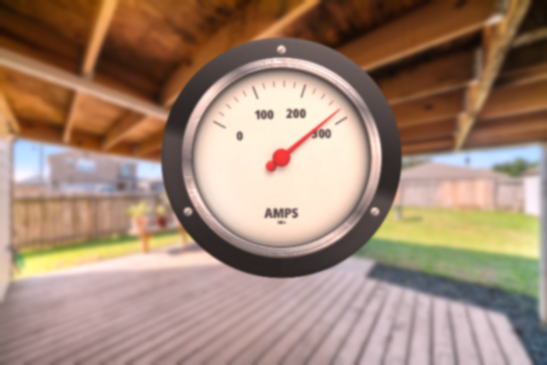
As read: 280,A
